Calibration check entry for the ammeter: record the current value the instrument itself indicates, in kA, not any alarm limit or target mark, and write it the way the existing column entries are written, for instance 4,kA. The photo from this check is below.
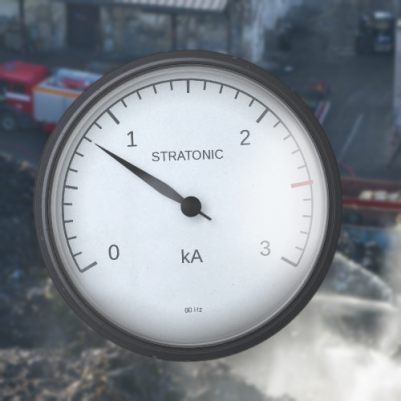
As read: 0.8,kA
